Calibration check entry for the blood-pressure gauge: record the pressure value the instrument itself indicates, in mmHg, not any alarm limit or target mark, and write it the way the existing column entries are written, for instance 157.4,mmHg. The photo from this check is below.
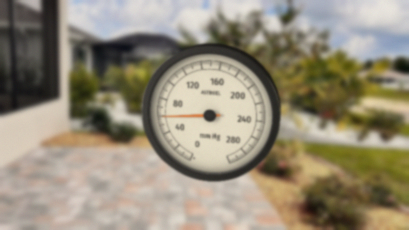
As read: 60,mmHg
